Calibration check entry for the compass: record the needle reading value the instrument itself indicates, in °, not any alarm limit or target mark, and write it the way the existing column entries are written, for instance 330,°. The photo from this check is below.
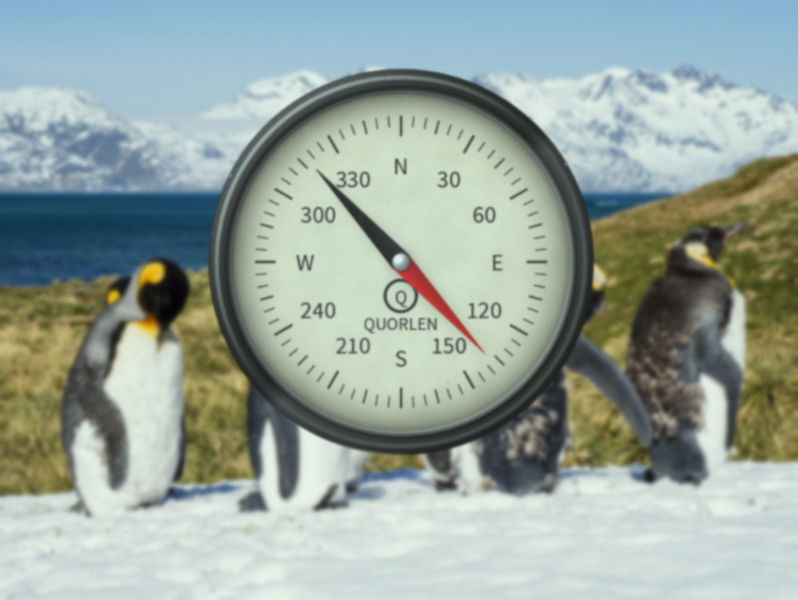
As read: 137.5,°
